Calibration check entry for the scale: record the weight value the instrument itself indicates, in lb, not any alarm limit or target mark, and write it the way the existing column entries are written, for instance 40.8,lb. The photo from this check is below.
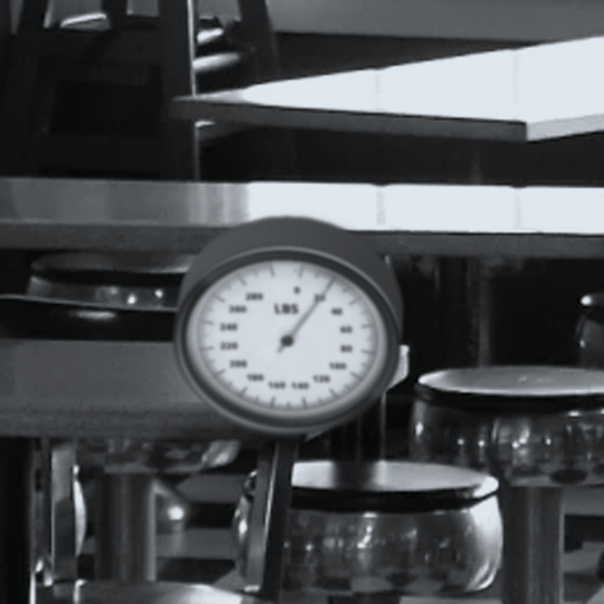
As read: 20,lb
